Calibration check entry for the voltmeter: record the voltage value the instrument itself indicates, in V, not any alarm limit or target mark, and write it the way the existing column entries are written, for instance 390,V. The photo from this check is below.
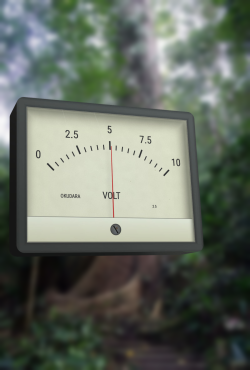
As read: 5,V
